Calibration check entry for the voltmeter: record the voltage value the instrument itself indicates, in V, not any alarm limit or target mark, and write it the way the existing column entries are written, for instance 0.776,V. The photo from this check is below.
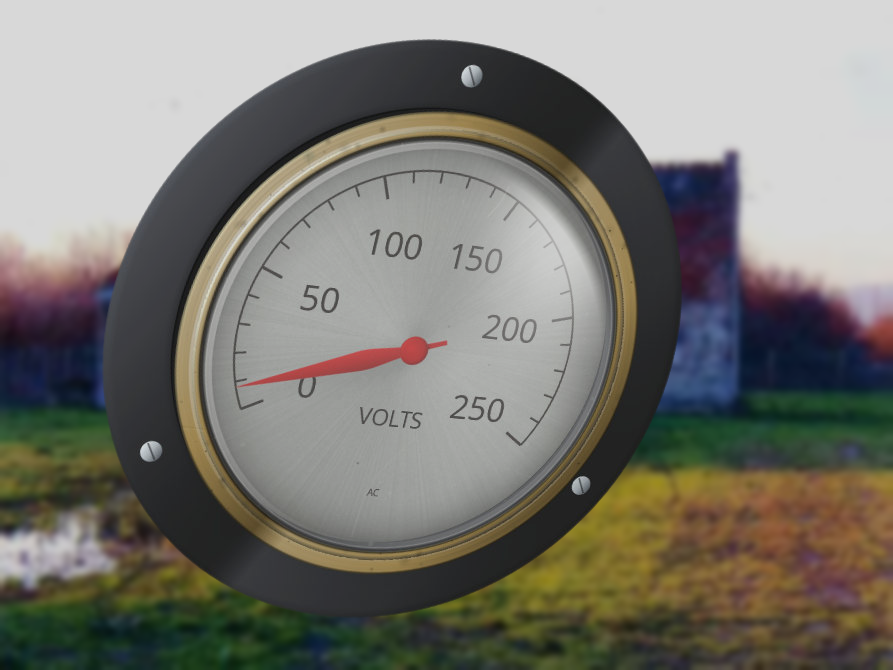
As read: 10,V
